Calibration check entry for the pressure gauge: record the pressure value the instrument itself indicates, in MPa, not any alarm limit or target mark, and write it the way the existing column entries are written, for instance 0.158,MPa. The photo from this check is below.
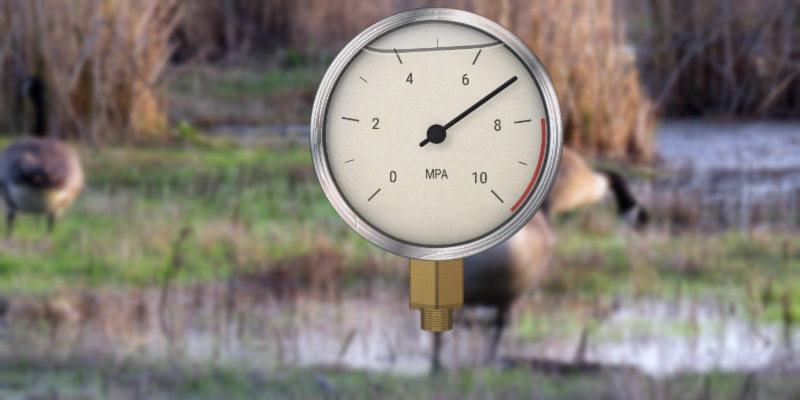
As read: 7,MPa
